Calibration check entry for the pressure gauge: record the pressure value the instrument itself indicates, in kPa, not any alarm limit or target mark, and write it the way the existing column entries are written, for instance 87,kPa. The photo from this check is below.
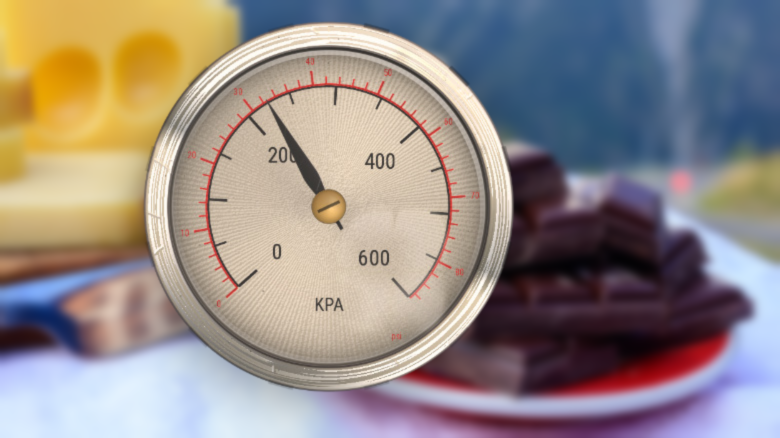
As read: 225,kPa
